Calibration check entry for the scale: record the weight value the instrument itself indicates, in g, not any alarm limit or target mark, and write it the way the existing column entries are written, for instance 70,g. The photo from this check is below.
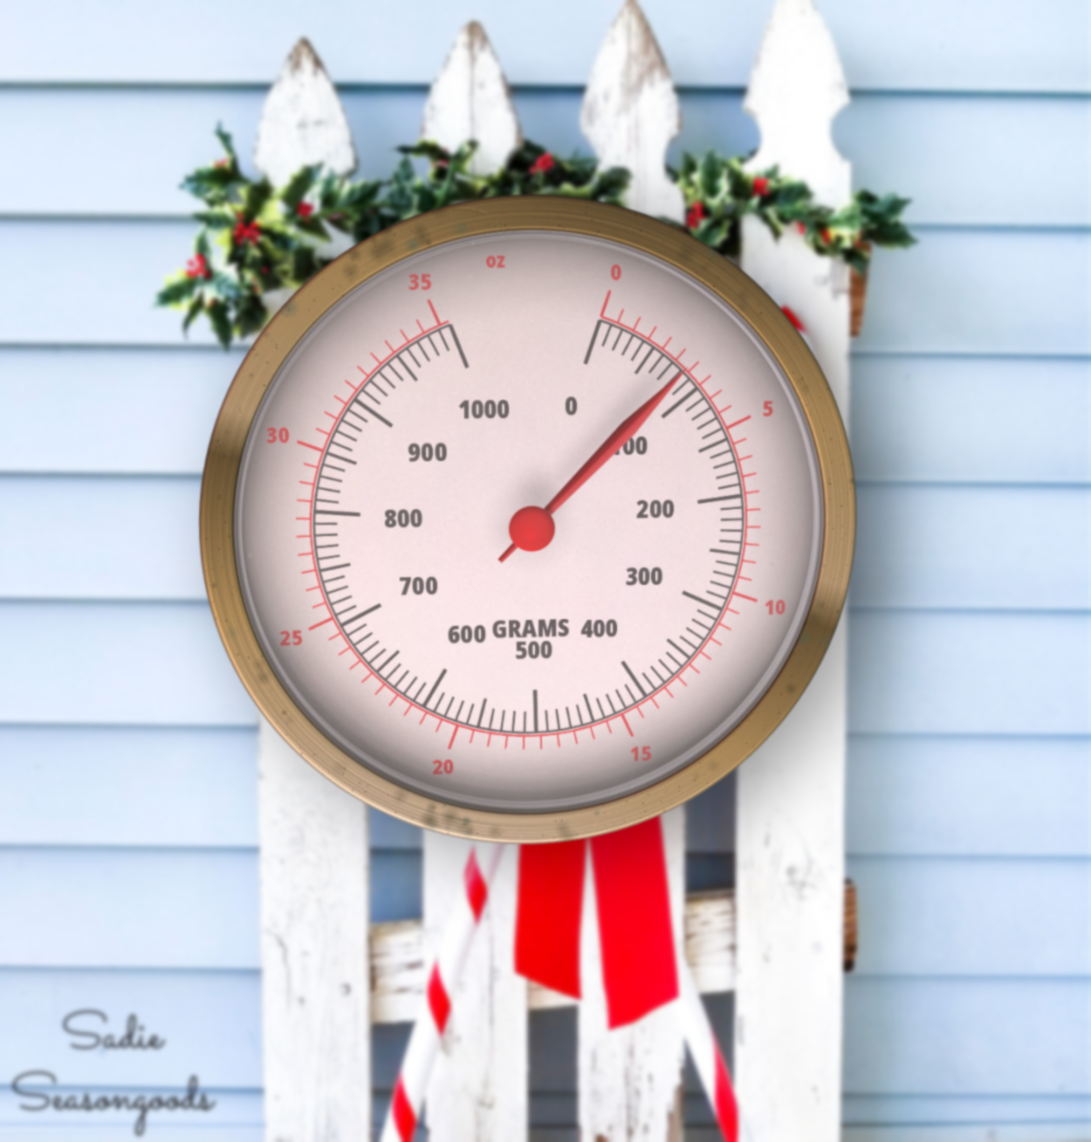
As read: 80,g
